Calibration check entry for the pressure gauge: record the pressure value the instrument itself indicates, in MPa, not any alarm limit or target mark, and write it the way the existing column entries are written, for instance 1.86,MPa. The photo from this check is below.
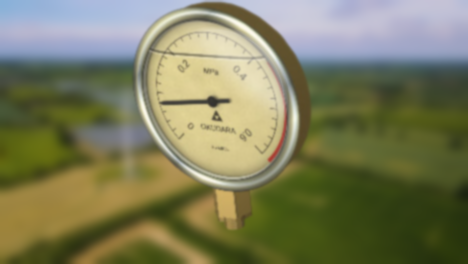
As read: 0.08,MPa
